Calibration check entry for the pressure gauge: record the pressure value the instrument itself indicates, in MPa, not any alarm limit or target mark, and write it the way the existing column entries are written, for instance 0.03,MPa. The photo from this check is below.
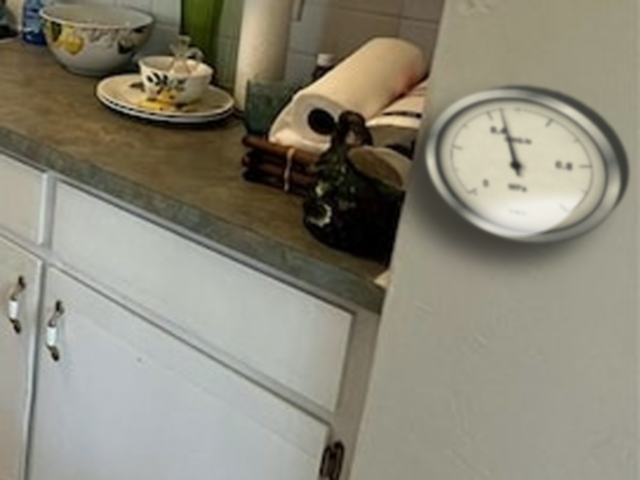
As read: 0.45,MPa
